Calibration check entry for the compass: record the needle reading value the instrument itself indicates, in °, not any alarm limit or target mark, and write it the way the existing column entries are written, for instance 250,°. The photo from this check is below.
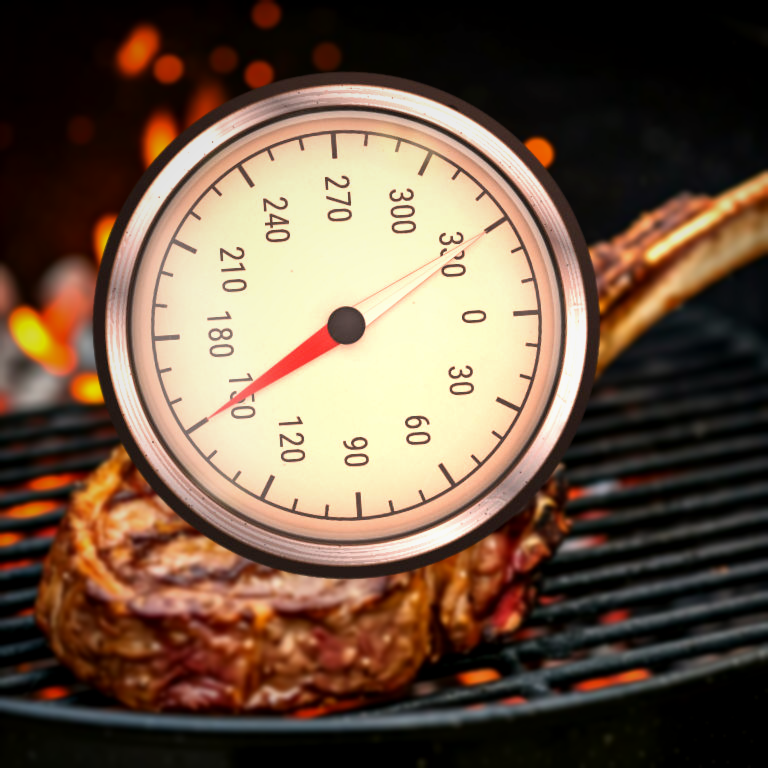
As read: 150,°
